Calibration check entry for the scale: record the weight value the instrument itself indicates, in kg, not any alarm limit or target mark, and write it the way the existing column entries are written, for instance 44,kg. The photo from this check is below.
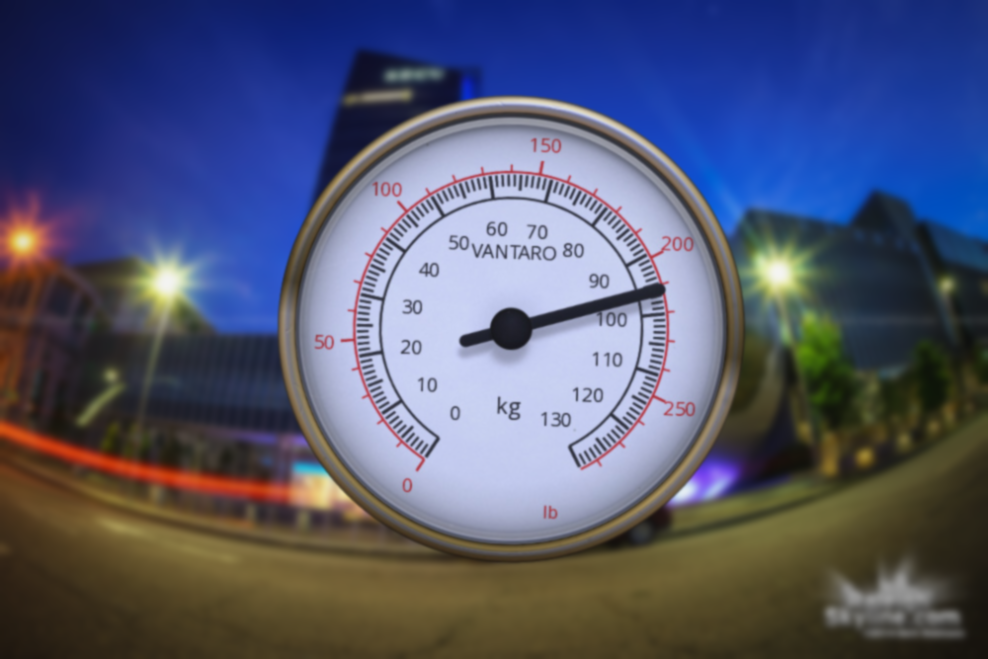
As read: 96,kg
